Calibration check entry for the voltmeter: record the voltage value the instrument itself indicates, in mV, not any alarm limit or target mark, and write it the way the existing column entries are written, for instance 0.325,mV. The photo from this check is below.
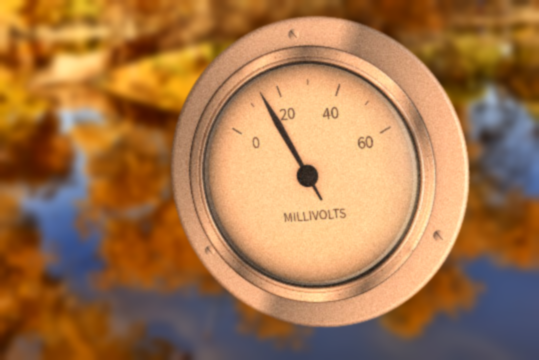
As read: 15,mV
